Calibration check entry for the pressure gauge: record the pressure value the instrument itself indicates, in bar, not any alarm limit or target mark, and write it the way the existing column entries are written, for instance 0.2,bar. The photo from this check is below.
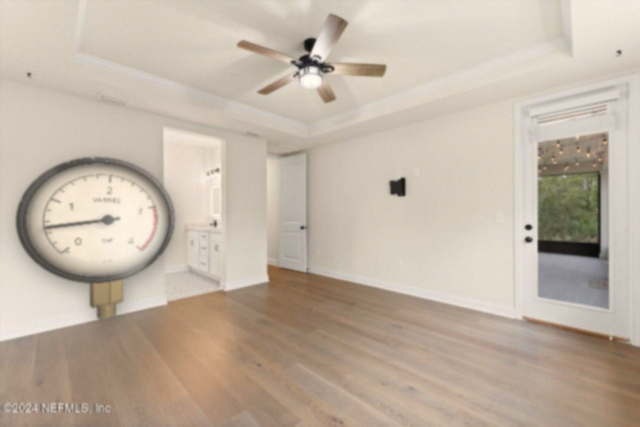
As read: 0.5,bar
